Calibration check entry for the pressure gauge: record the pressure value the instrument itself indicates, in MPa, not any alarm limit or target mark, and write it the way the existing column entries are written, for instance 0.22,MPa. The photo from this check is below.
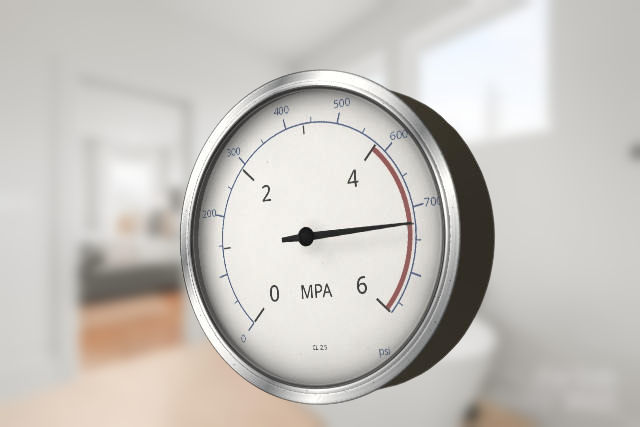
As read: 5,MPa
